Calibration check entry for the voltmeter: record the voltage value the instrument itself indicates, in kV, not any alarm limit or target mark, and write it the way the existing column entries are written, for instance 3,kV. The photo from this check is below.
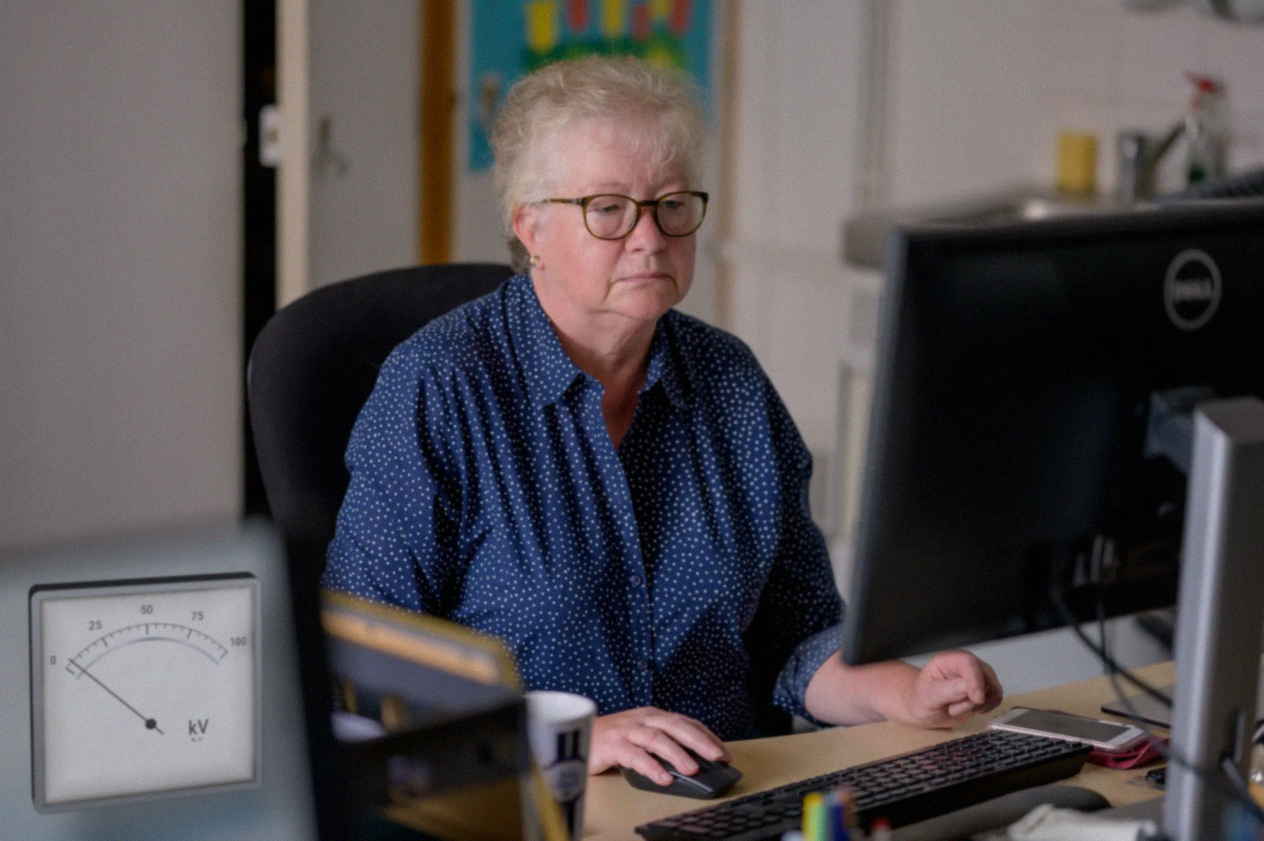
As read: 5,kV
